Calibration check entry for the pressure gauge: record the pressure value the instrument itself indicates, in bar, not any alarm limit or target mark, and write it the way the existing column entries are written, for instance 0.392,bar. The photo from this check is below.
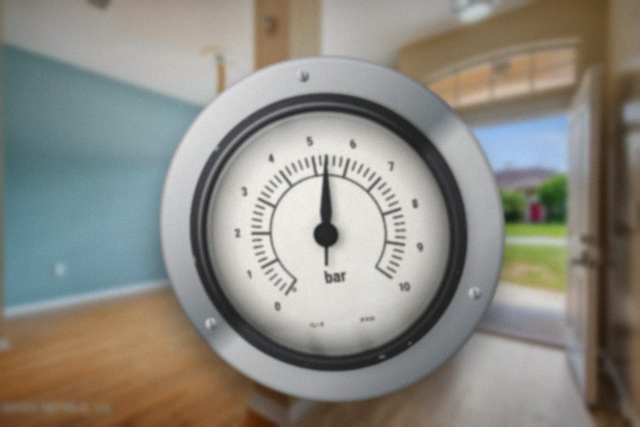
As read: 5.4,bar
